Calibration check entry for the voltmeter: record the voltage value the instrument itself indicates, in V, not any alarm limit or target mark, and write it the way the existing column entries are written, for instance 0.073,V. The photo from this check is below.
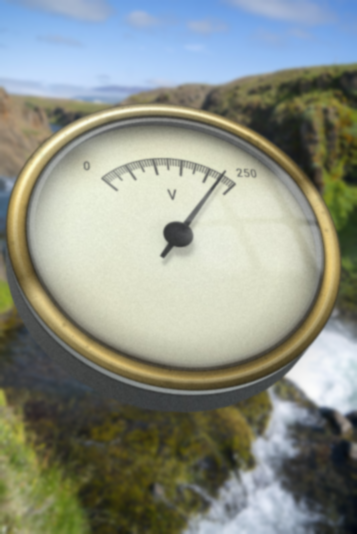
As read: 225,V
